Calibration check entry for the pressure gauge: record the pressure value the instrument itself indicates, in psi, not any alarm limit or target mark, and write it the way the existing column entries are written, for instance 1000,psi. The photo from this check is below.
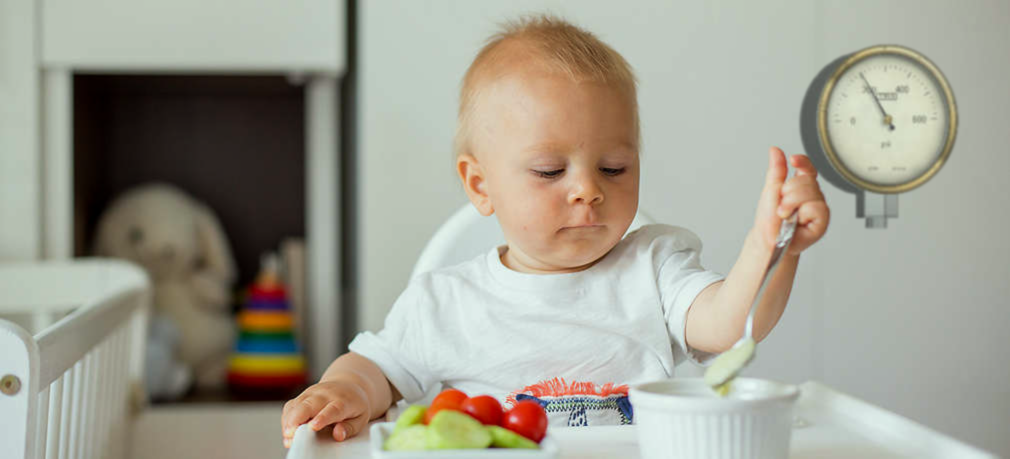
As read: 200,psi
